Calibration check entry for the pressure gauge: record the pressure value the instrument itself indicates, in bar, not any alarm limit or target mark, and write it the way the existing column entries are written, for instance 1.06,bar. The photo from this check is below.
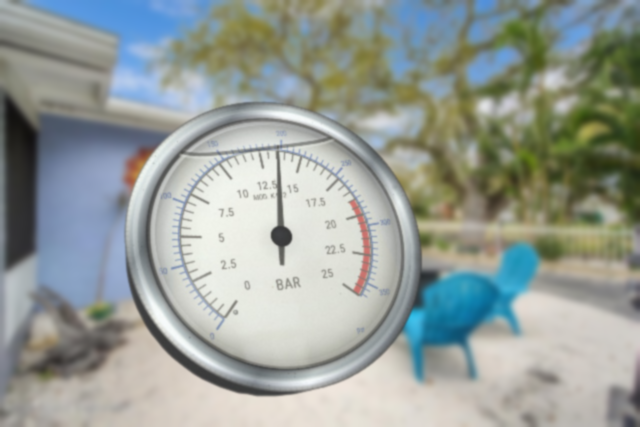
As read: 13.5,bar
